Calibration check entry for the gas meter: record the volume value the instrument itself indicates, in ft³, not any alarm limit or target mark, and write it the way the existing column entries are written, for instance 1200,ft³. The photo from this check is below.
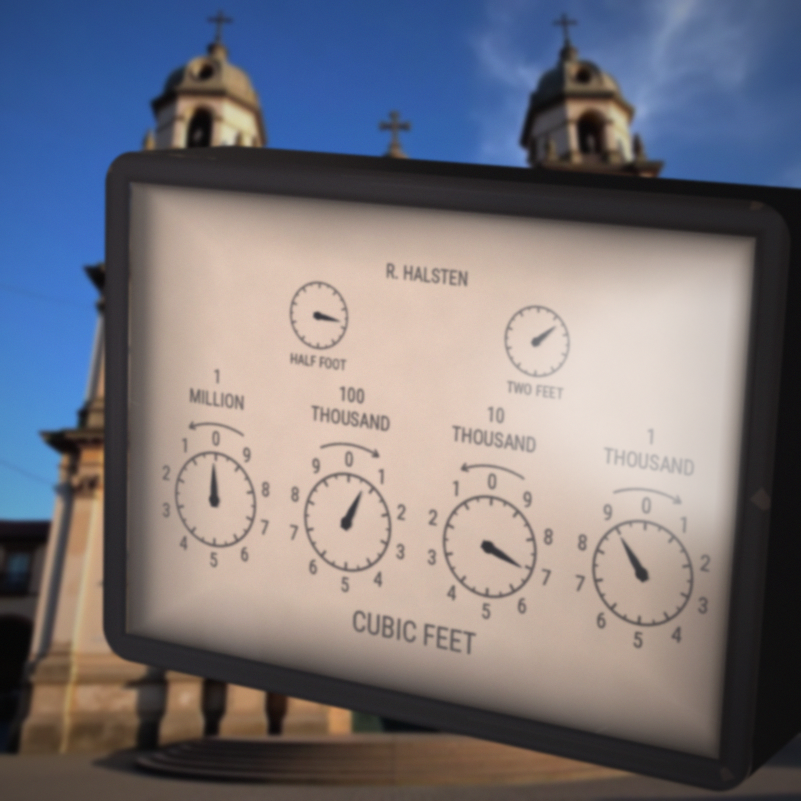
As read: 6900,ft³
